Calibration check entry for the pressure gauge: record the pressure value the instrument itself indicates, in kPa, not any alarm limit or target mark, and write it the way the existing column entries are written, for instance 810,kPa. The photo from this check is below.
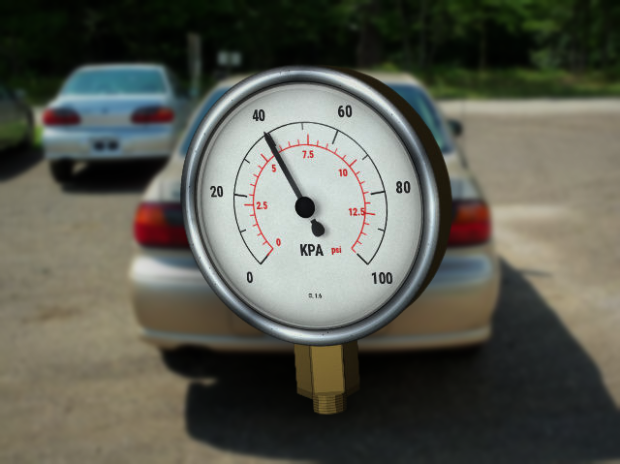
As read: 40,kPa
